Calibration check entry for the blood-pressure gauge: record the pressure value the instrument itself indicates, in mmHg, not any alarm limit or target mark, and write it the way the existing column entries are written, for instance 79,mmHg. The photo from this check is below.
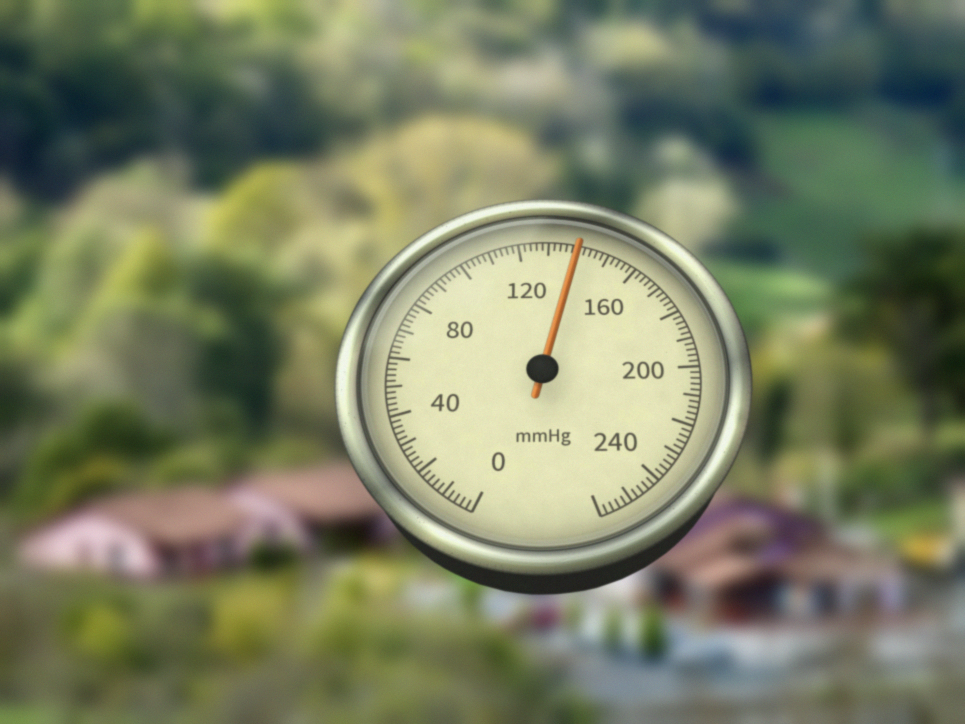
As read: 140,mmHg
